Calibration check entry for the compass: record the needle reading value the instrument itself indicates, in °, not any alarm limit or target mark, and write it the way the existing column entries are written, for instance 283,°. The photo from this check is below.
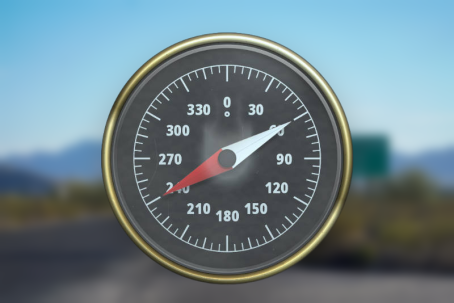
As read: 240,°
